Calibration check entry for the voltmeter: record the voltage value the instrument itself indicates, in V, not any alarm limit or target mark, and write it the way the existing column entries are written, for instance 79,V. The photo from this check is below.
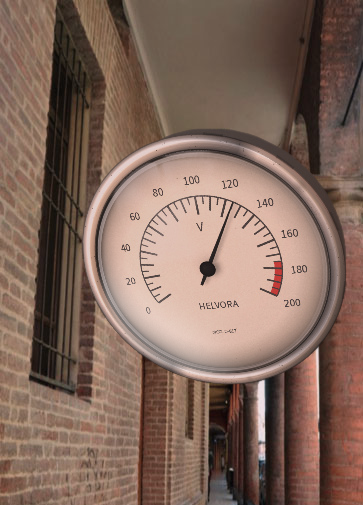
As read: 125,V
